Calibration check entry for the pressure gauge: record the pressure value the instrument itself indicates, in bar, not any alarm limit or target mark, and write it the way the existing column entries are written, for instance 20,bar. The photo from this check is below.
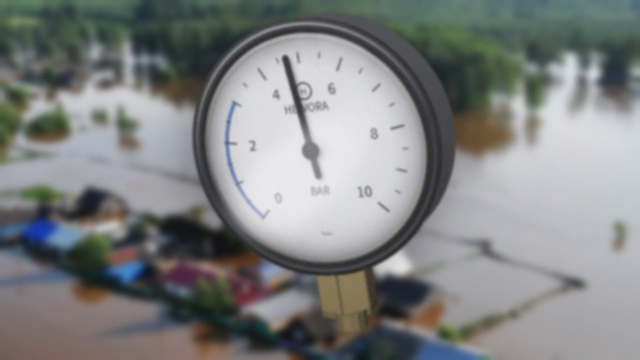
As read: 4.75,bar
